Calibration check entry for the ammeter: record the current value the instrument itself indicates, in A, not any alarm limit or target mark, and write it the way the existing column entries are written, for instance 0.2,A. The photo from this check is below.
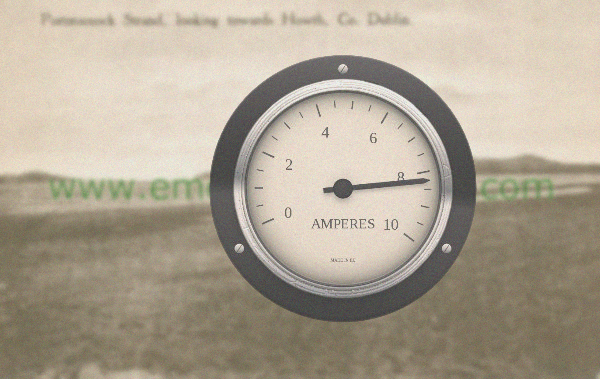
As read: 8.25,A
